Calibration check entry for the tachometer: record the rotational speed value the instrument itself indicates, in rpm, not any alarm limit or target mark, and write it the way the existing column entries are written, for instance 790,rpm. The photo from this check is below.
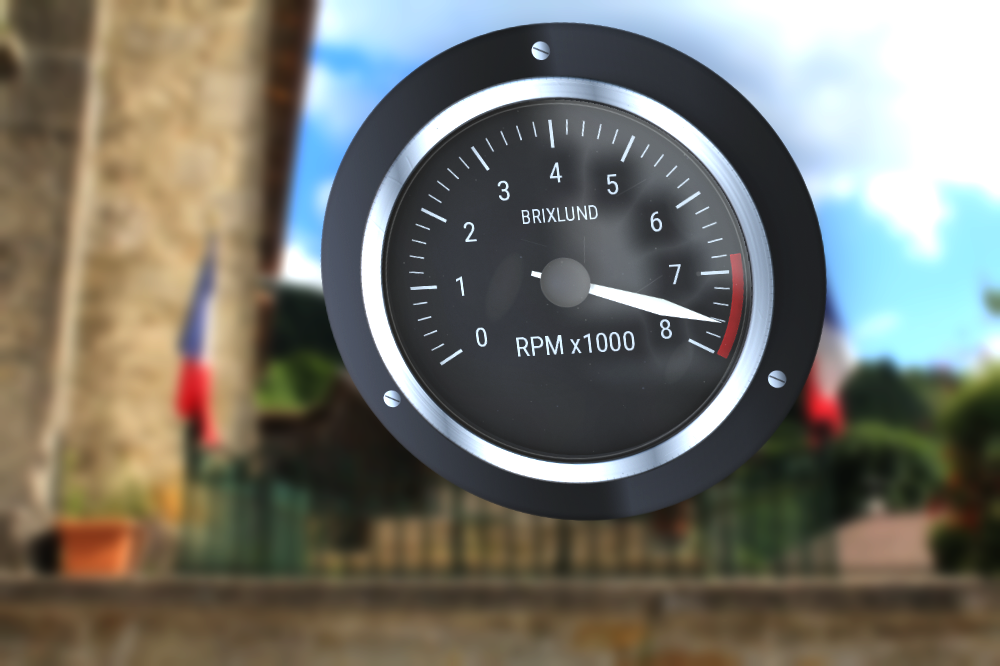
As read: 7600,rpm
